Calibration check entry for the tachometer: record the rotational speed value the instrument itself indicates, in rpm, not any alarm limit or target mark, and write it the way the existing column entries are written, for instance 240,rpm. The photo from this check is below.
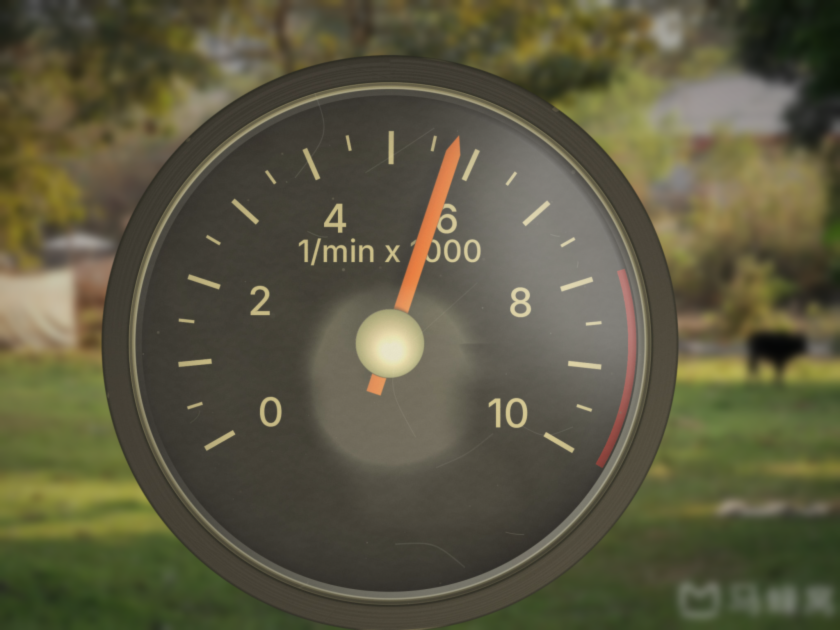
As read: 5750,rpm
